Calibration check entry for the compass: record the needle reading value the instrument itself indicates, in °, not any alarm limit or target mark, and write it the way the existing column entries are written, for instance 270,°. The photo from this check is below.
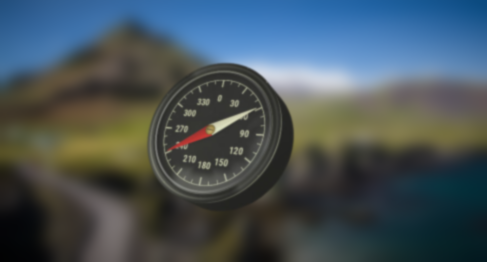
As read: 240,°
